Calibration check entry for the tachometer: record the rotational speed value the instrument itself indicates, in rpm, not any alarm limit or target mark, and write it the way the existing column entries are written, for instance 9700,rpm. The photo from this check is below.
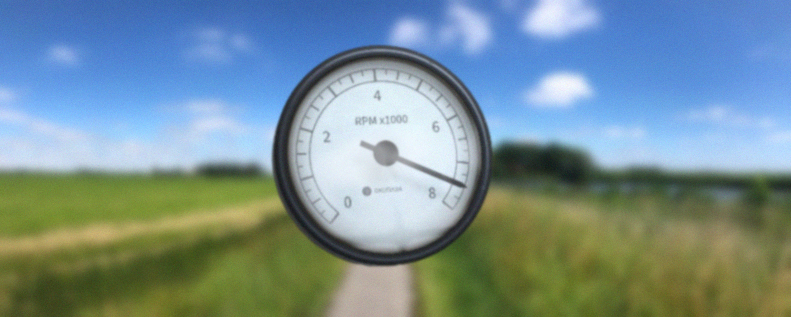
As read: 7500,rpm
